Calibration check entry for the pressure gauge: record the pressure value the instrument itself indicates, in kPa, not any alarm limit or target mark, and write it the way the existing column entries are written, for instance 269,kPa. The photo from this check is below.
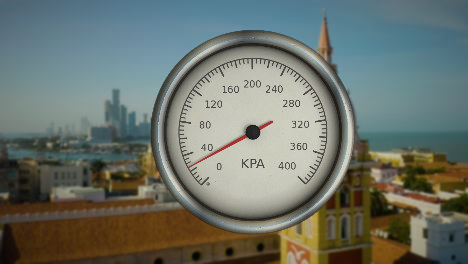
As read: 25,kPa
